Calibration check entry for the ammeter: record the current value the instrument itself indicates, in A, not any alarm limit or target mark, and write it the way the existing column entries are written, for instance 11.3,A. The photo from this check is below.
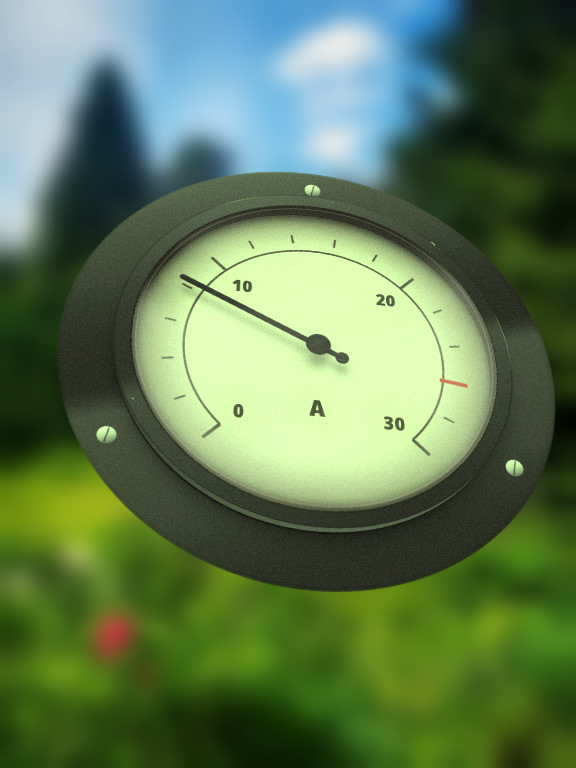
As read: 8,A
